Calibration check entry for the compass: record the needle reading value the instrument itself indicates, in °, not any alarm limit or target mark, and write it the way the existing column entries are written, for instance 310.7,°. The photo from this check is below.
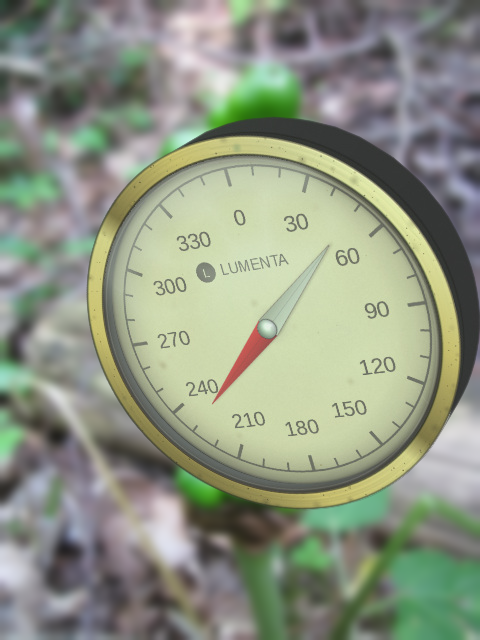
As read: 230,°
